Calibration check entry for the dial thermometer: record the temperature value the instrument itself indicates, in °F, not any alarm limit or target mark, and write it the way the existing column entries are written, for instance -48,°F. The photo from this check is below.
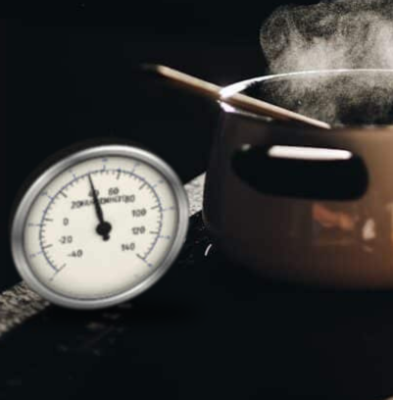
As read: 40,°F
